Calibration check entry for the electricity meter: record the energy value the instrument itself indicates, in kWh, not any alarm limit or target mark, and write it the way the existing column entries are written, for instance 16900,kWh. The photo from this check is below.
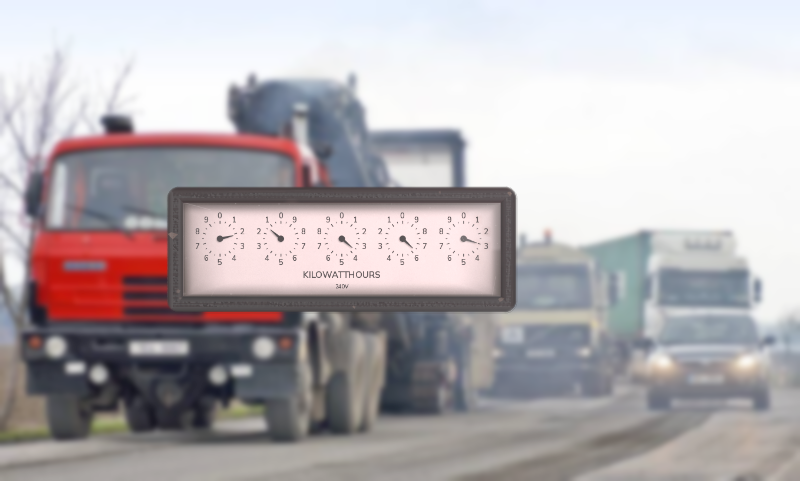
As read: 21363,kWh
